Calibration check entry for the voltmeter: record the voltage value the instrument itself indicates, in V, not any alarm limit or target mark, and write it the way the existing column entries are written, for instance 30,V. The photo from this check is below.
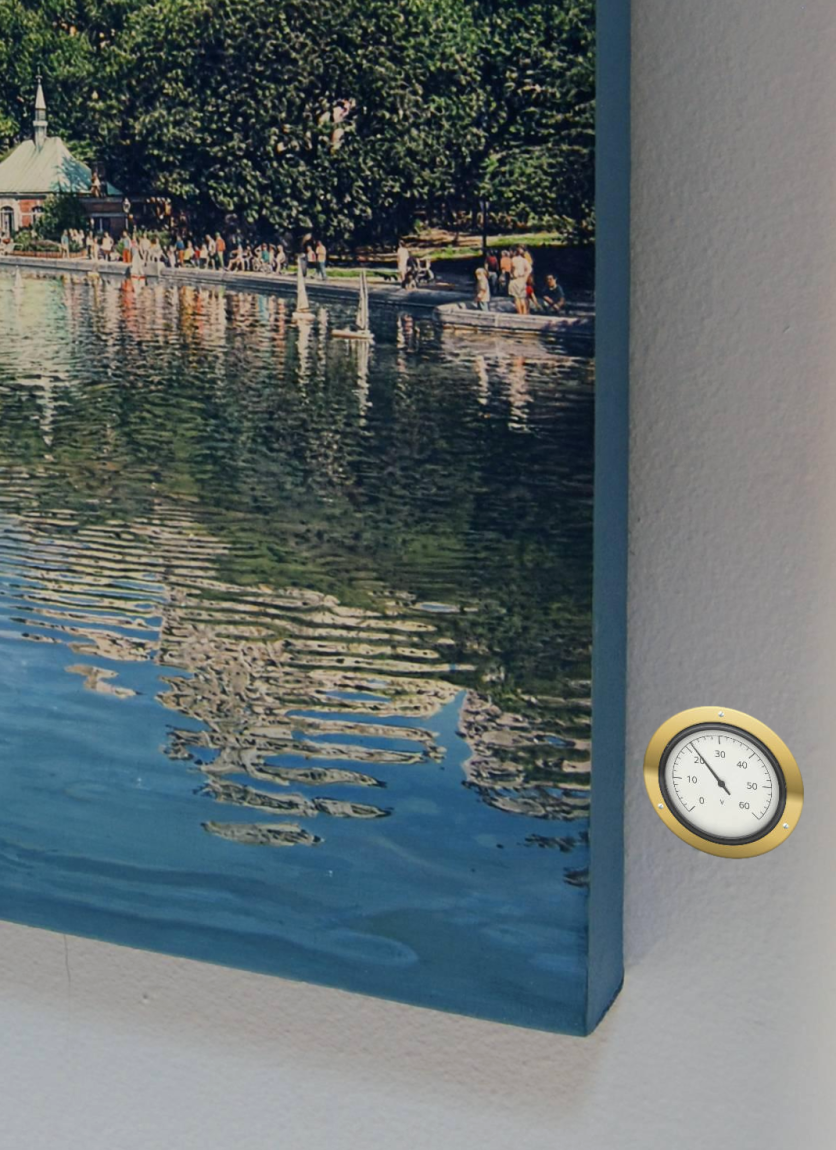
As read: 22,V
